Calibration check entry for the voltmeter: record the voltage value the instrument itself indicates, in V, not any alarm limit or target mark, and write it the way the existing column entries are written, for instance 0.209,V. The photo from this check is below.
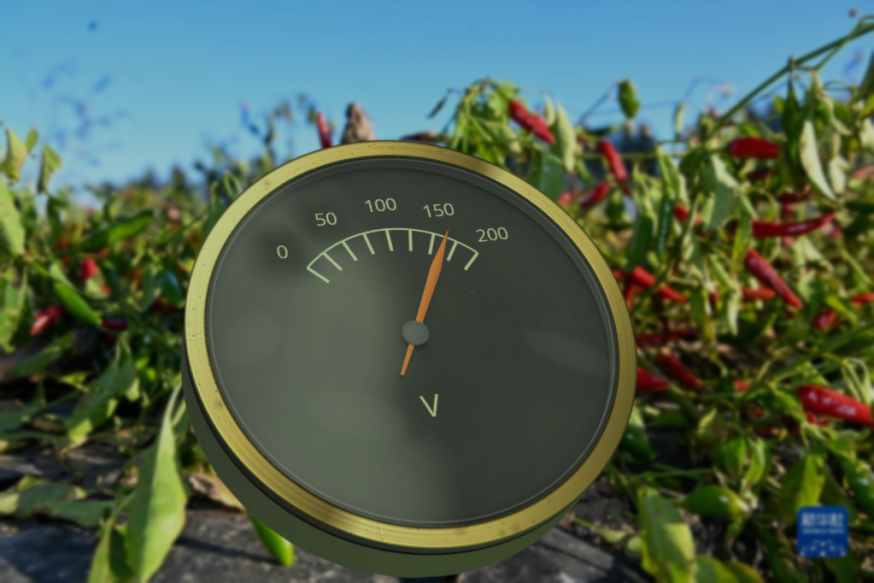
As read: 162.5,V
